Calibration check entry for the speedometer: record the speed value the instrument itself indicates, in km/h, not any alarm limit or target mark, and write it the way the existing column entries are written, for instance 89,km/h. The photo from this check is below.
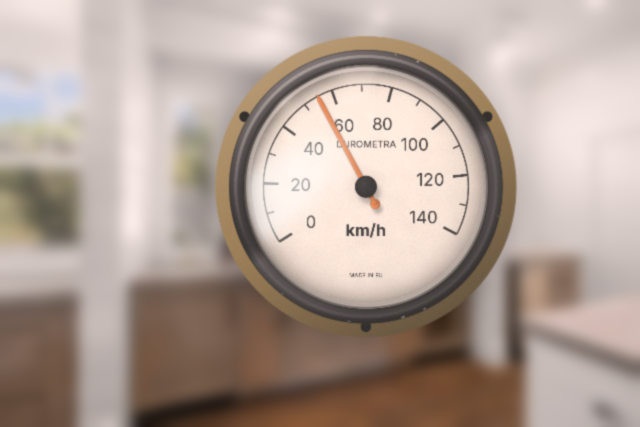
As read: 55,km/h
